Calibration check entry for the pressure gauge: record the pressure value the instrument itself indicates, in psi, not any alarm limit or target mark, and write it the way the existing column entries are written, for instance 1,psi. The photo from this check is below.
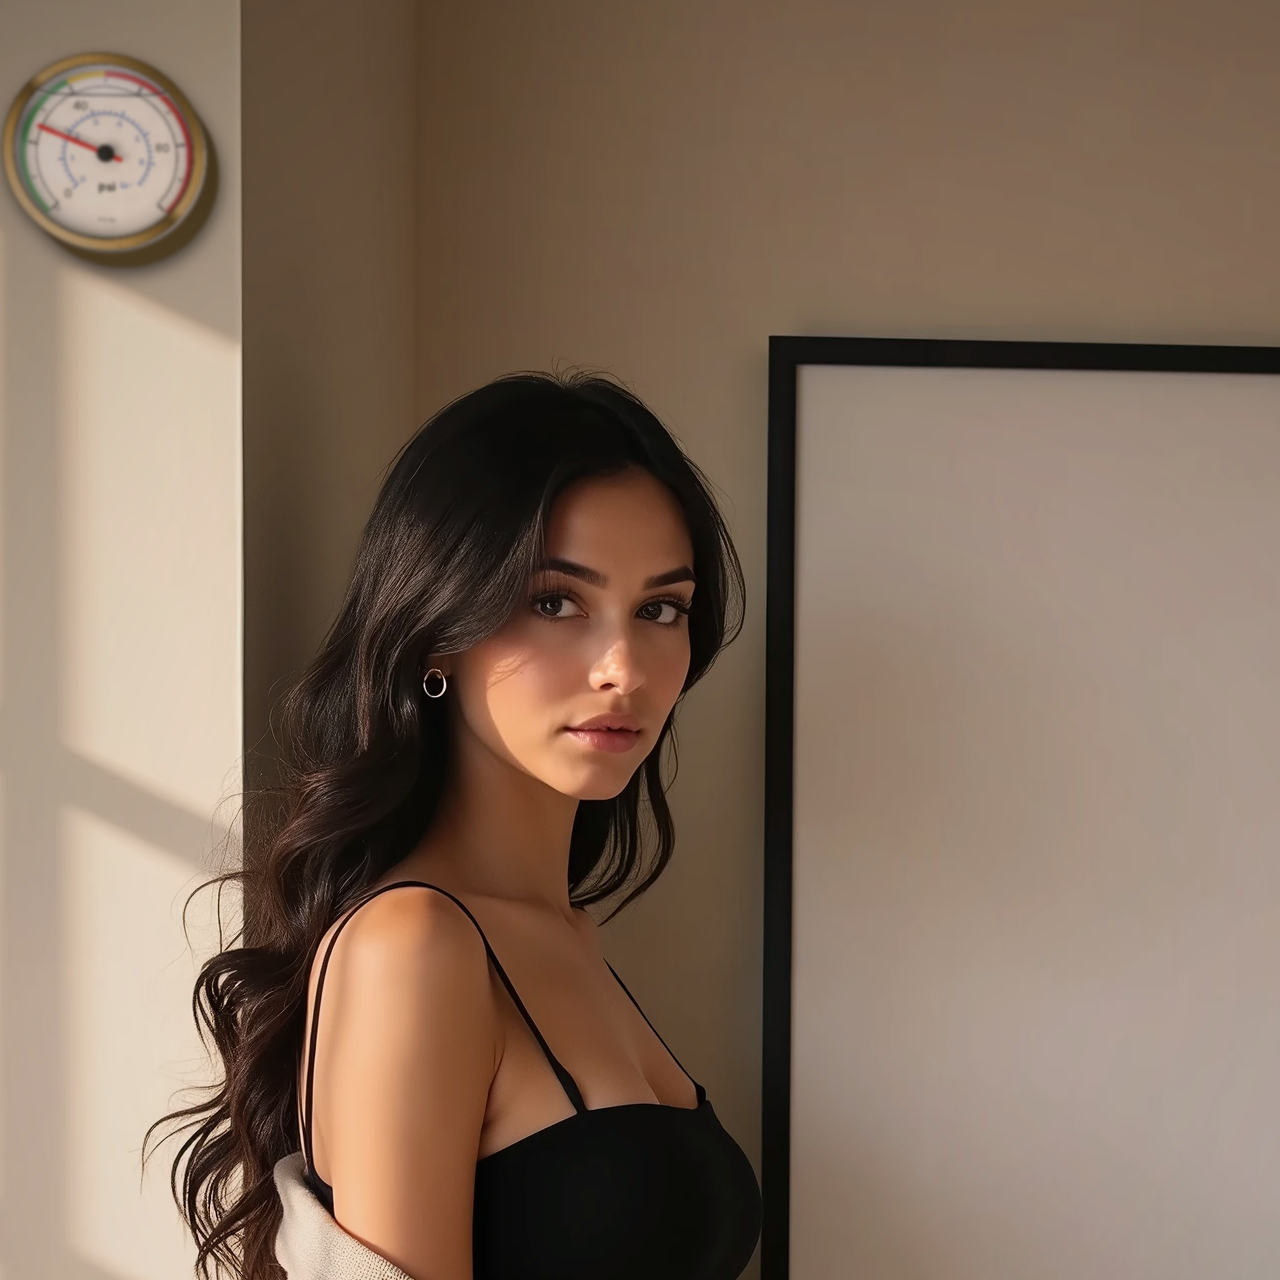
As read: 25,psi
